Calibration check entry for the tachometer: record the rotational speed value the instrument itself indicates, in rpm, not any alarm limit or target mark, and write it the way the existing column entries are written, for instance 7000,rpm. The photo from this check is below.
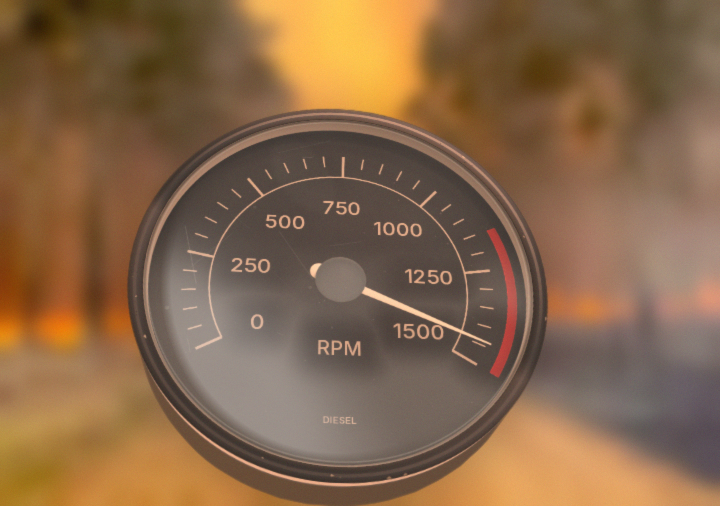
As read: 1450,rpm
